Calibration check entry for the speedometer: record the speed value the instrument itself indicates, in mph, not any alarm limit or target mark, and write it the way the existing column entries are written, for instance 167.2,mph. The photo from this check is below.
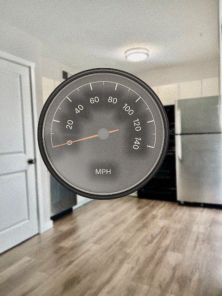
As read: 0,mph
